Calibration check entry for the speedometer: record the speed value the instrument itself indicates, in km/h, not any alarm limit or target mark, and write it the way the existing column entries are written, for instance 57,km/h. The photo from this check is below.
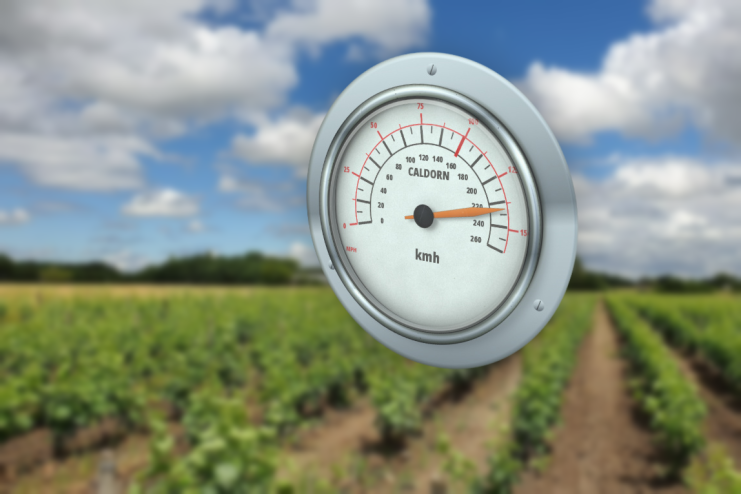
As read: 225,km/h
